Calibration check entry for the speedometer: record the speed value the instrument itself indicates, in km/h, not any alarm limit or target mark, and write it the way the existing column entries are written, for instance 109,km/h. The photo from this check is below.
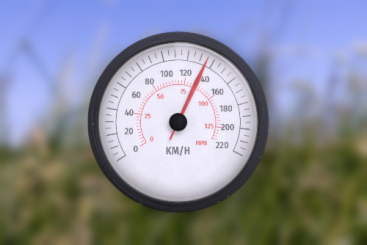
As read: 135,km/h
